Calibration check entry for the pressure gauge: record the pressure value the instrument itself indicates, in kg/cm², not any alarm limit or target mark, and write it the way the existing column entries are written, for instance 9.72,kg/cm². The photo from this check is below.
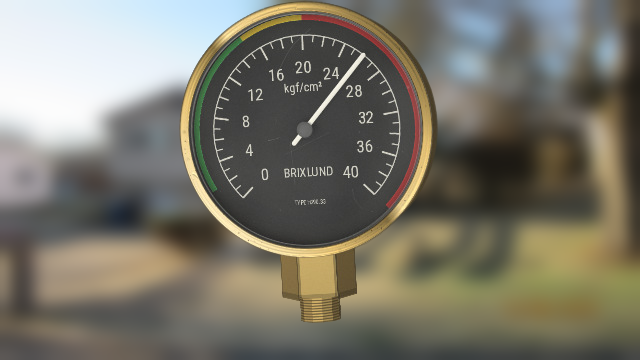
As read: 26,kg/cm²
